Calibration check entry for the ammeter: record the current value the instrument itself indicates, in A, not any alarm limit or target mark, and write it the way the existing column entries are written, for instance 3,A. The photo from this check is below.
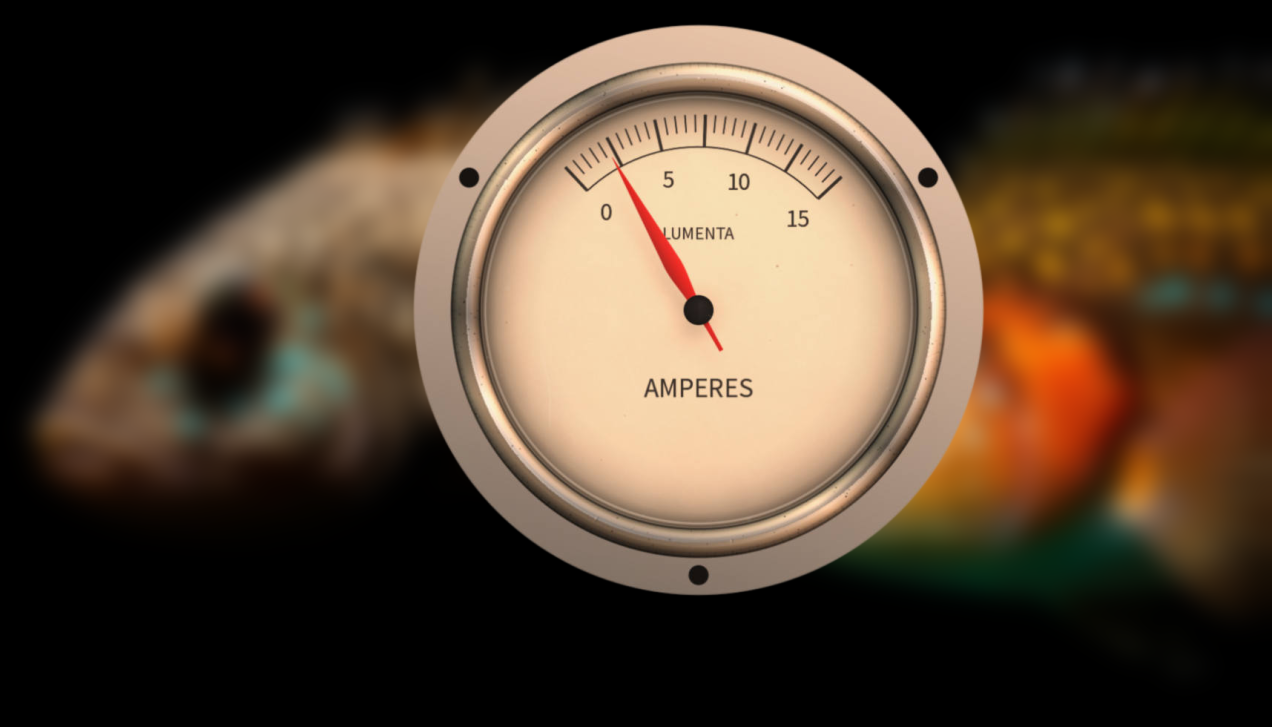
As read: 2.25,A
